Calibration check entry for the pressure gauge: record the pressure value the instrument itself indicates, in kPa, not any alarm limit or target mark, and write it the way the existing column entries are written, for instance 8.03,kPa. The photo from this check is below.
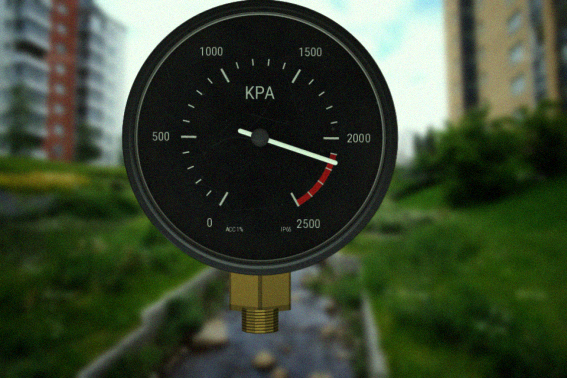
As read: 2150,kPa
